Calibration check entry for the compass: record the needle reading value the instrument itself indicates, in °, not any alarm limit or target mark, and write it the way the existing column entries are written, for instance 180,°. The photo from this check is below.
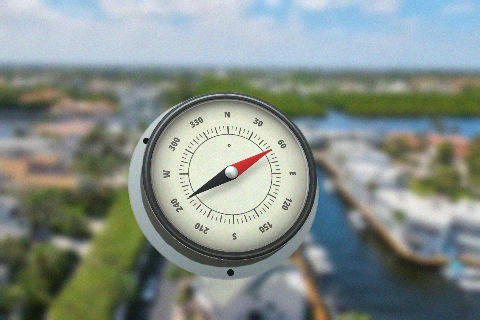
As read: 60,°
